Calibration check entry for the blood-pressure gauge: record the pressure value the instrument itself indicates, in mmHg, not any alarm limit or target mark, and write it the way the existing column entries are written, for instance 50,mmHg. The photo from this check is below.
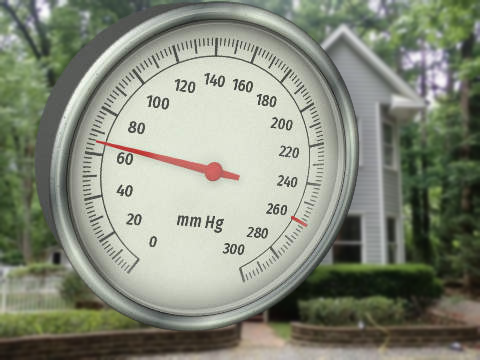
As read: 66,mmHg
